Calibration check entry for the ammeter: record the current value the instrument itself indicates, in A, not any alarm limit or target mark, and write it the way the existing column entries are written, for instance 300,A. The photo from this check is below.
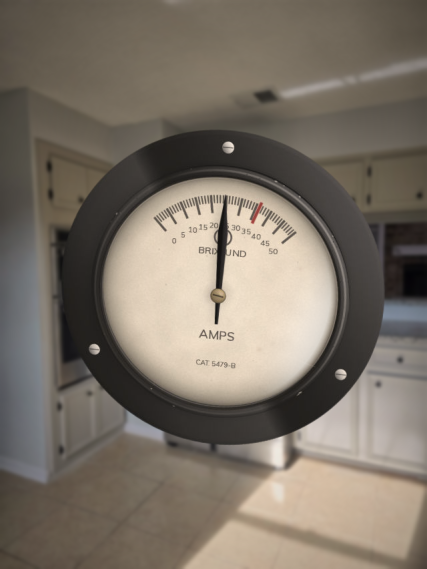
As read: 25,A
